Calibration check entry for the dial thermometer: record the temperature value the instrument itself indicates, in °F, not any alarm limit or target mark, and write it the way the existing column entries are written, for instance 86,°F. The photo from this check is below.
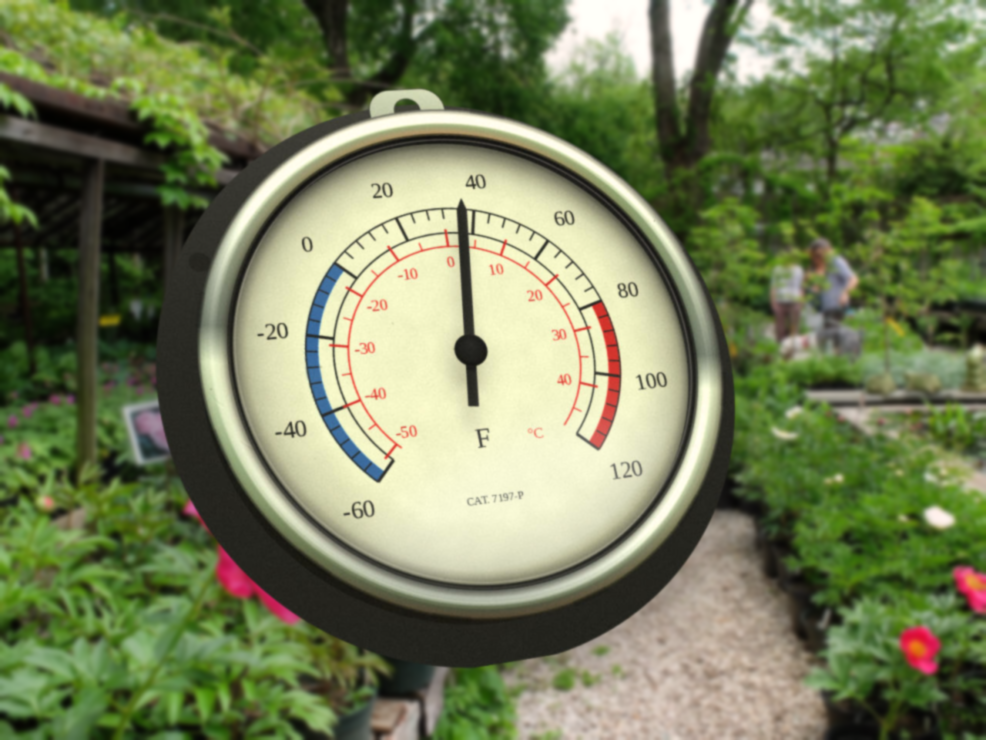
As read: 36,°F
